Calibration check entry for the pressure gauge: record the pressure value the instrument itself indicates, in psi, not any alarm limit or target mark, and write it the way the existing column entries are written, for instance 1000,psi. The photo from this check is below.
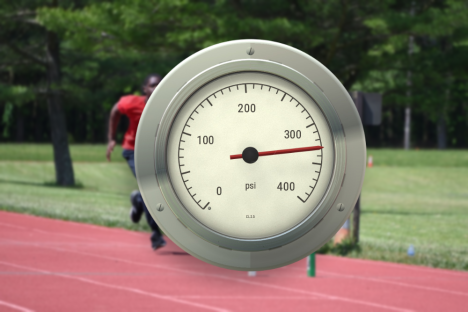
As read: 330,psi
